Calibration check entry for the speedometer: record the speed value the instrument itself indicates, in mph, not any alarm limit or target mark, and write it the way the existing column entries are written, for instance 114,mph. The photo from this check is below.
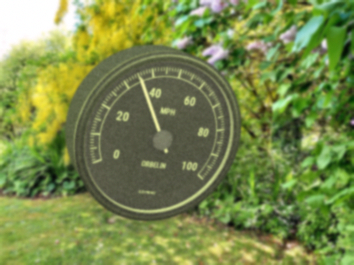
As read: 35,mph
